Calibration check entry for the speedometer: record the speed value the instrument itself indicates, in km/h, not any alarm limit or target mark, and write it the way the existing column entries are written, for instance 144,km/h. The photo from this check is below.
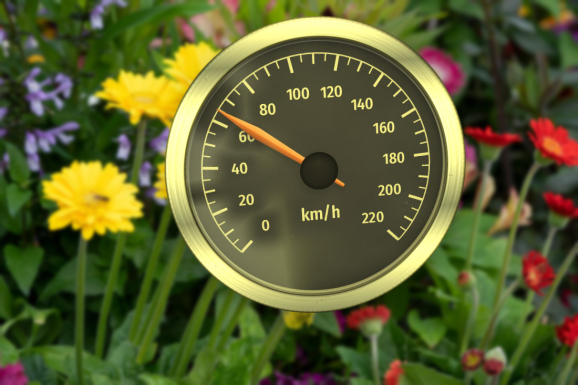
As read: 65,km/h
